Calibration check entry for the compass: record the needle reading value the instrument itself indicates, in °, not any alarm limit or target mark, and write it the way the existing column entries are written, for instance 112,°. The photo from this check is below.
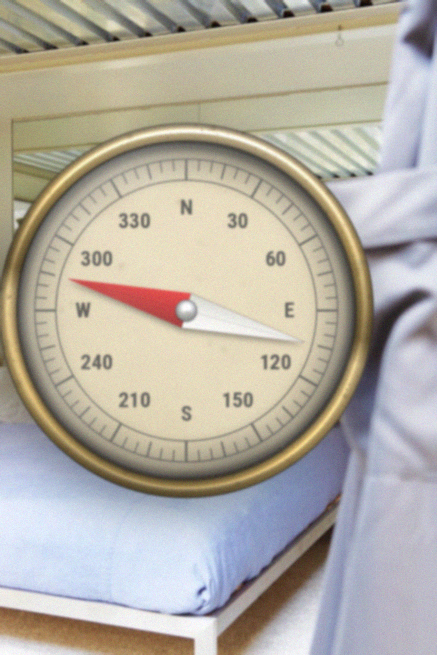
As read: 285,°
